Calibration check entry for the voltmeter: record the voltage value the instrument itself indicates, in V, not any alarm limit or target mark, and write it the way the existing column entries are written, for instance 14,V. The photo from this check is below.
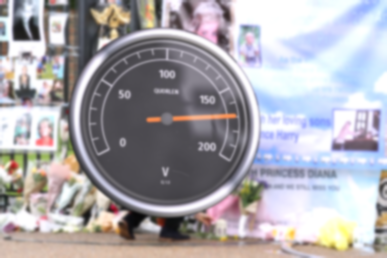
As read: 170,V
